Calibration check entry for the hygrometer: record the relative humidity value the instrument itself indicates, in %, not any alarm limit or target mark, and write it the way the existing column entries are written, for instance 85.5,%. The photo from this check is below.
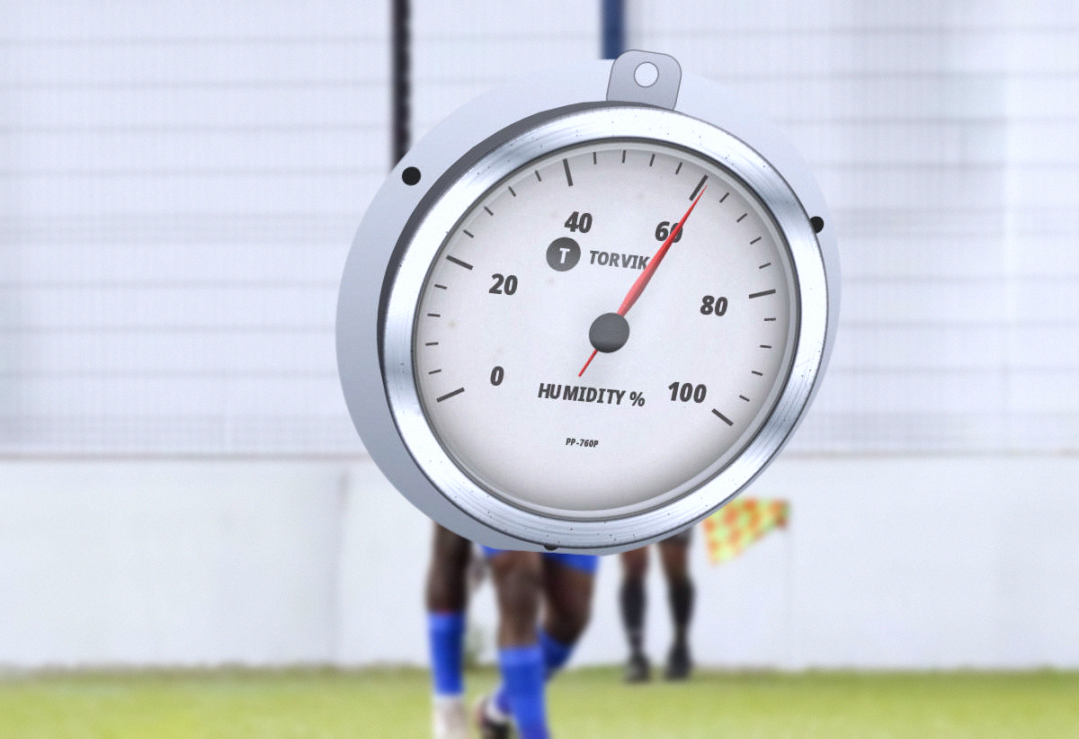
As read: 60,%
